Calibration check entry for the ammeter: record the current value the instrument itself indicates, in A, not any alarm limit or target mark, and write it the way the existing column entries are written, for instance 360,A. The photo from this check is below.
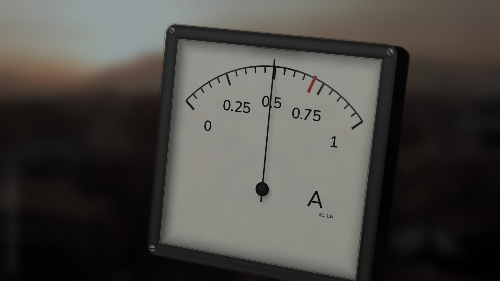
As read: 0.5,A
